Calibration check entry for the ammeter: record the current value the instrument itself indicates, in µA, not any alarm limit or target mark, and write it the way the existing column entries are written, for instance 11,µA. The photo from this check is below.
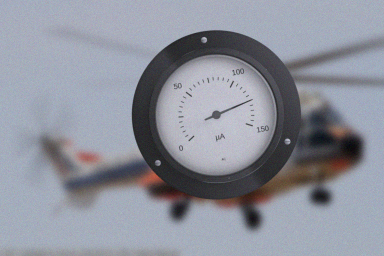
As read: 125,µA
